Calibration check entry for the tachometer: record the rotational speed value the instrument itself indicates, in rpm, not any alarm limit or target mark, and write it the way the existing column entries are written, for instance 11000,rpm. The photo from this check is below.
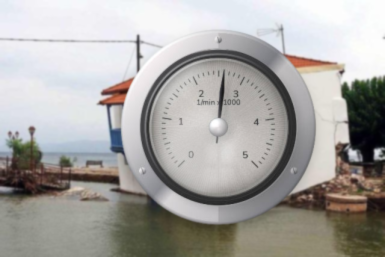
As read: 2600,rpm
